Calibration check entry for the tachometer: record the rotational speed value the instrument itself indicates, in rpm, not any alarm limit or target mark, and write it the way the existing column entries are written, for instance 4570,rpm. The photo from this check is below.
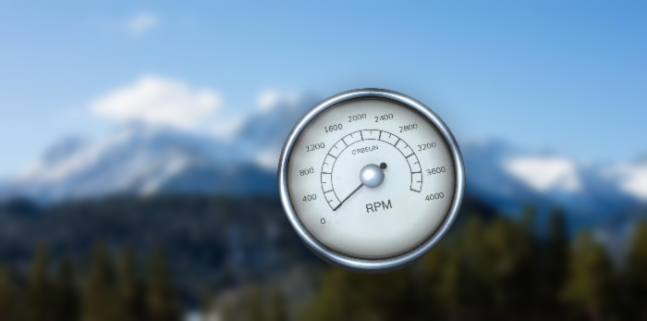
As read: 0,rpm
